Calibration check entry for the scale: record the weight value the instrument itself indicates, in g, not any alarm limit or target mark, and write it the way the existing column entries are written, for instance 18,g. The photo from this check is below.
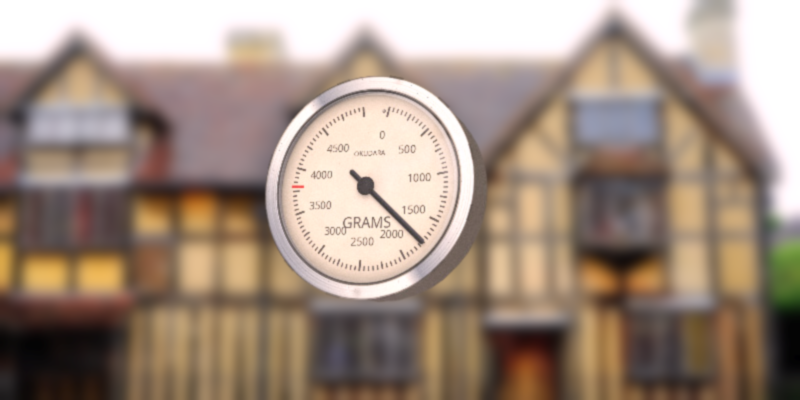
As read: 1750,g
